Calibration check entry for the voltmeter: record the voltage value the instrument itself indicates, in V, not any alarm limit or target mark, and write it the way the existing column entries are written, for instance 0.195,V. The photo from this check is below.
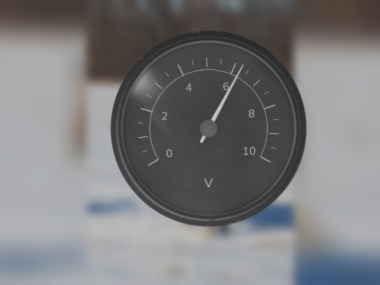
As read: 6.25,V
